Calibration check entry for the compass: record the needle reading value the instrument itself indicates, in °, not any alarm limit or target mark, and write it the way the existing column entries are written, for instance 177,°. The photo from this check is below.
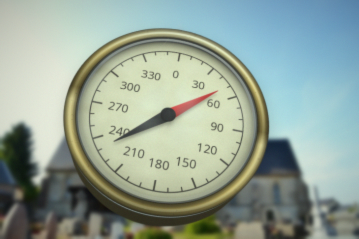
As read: 50,°
